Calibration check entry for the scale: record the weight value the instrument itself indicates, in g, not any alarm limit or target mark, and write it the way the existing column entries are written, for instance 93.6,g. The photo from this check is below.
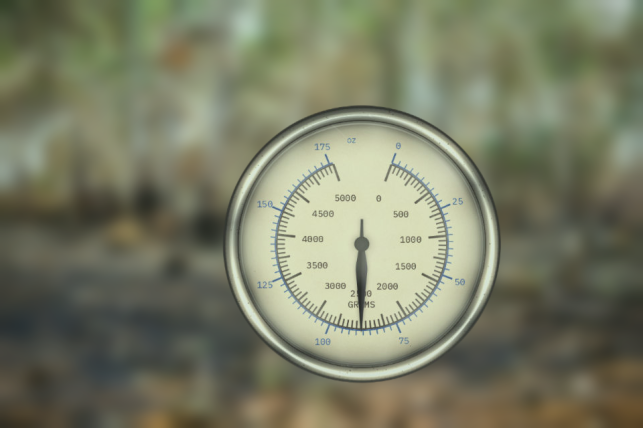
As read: 2500,g
